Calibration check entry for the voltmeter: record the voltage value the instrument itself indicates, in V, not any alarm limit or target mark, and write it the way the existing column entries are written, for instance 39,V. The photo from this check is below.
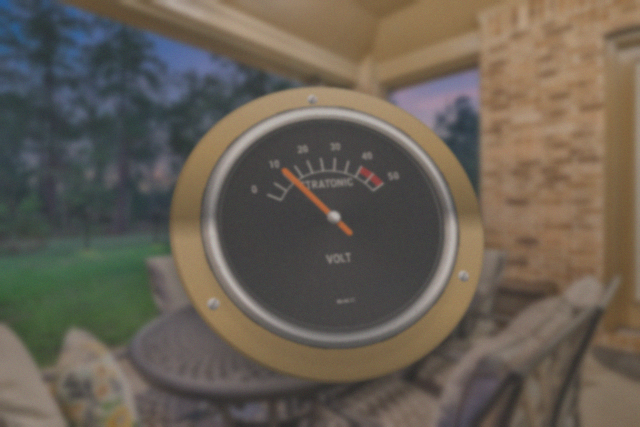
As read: 10,V
